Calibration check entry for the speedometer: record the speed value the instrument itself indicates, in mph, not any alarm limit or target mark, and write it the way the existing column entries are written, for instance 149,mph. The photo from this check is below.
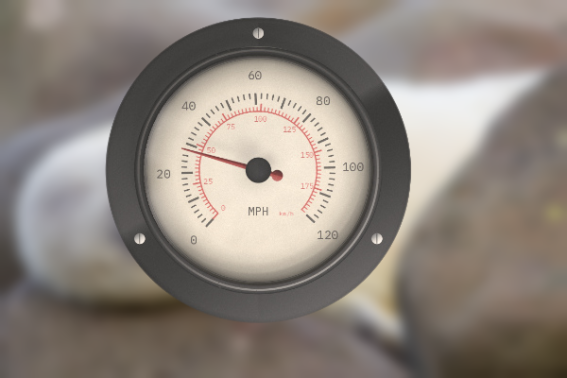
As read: 28,mph
